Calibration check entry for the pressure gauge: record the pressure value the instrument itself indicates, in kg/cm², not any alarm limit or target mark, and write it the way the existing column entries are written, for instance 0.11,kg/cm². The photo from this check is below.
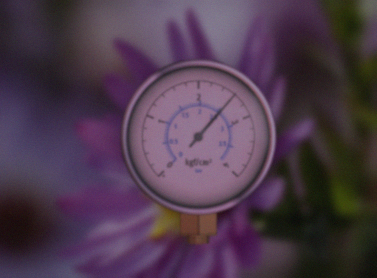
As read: 2.6,kg/cm²
